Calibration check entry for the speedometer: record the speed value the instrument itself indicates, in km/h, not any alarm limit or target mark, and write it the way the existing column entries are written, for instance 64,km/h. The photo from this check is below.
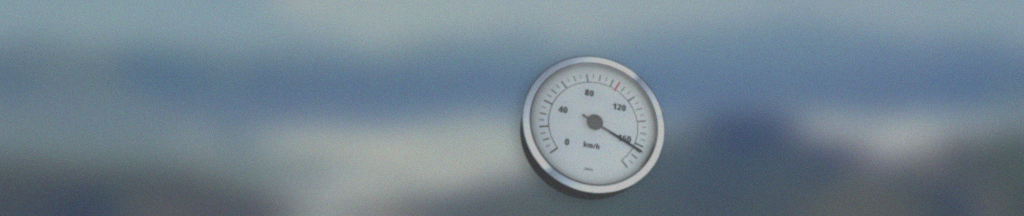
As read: 165,km/h
